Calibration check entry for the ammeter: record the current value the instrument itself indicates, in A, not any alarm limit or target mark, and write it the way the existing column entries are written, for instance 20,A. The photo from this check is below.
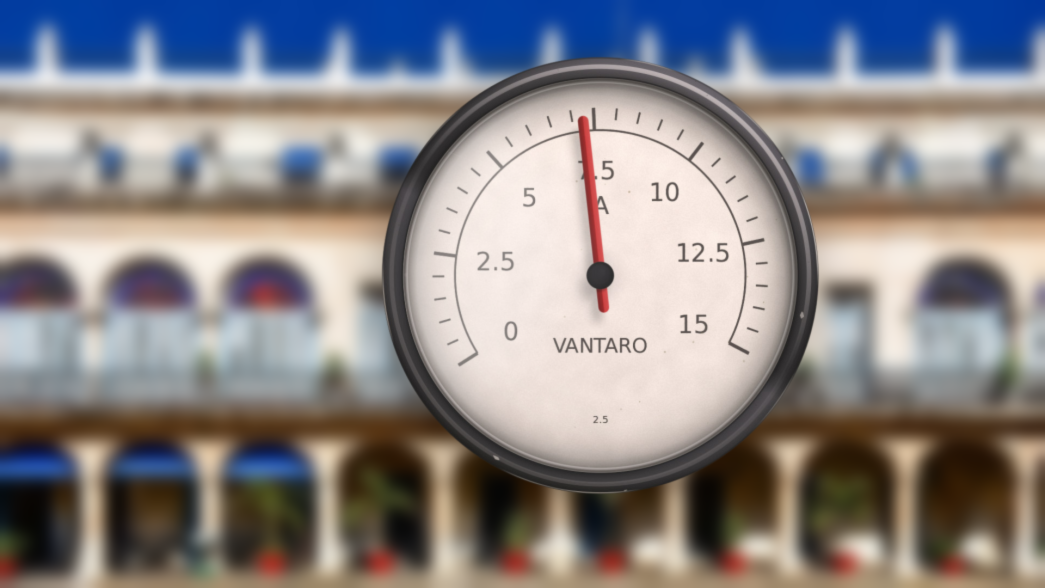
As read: 7.25,A
